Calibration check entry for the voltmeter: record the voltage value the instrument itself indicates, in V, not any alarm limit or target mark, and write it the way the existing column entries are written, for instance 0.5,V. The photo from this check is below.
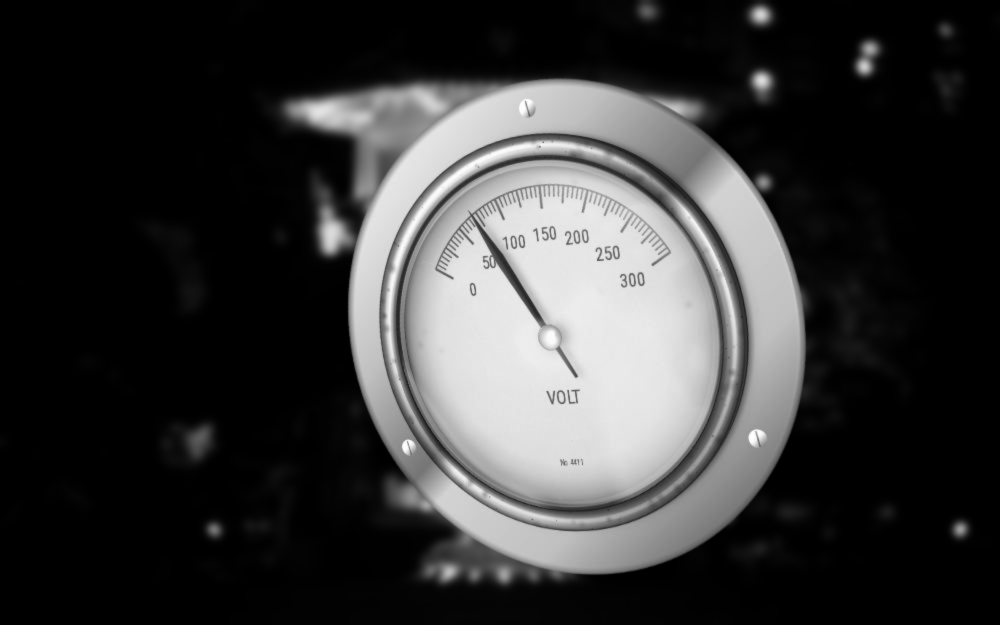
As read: 75,V
